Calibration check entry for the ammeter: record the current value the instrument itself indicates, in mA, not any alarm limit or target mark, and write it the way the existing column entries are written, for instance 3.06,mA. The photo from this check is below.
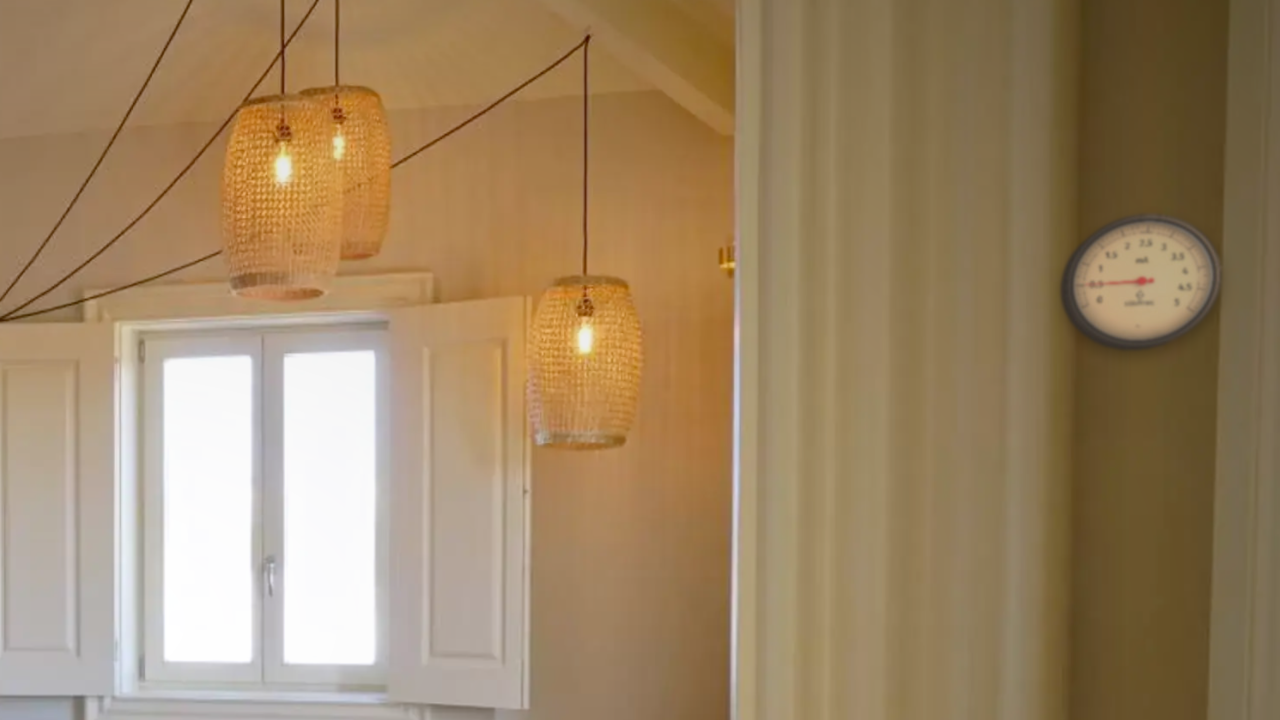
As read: 0.5,mA
